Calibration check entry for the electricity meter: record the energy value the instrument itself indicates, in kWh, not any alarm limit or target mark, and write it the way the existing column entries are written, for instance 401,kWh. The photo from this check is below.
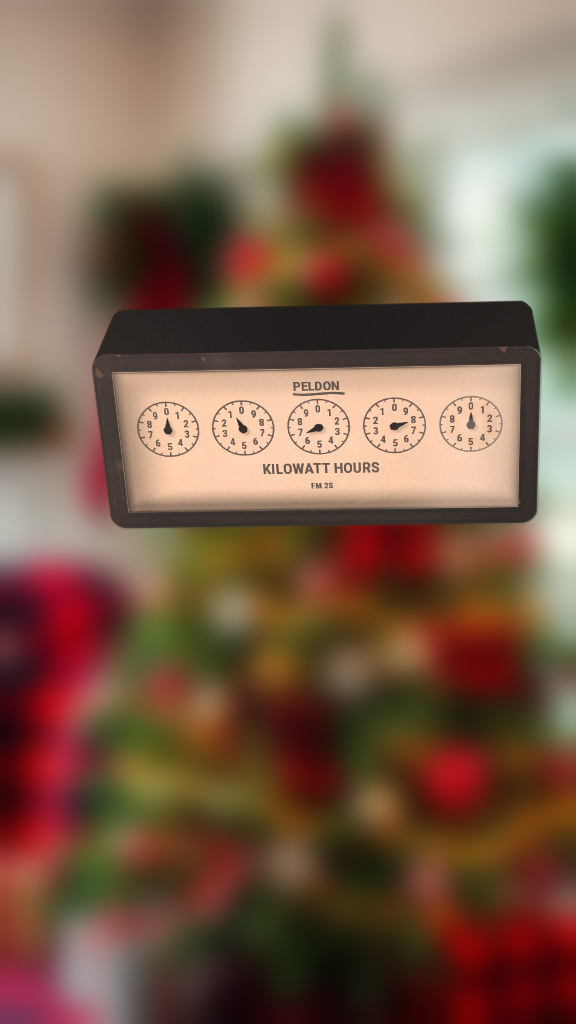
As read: 680,kWh
